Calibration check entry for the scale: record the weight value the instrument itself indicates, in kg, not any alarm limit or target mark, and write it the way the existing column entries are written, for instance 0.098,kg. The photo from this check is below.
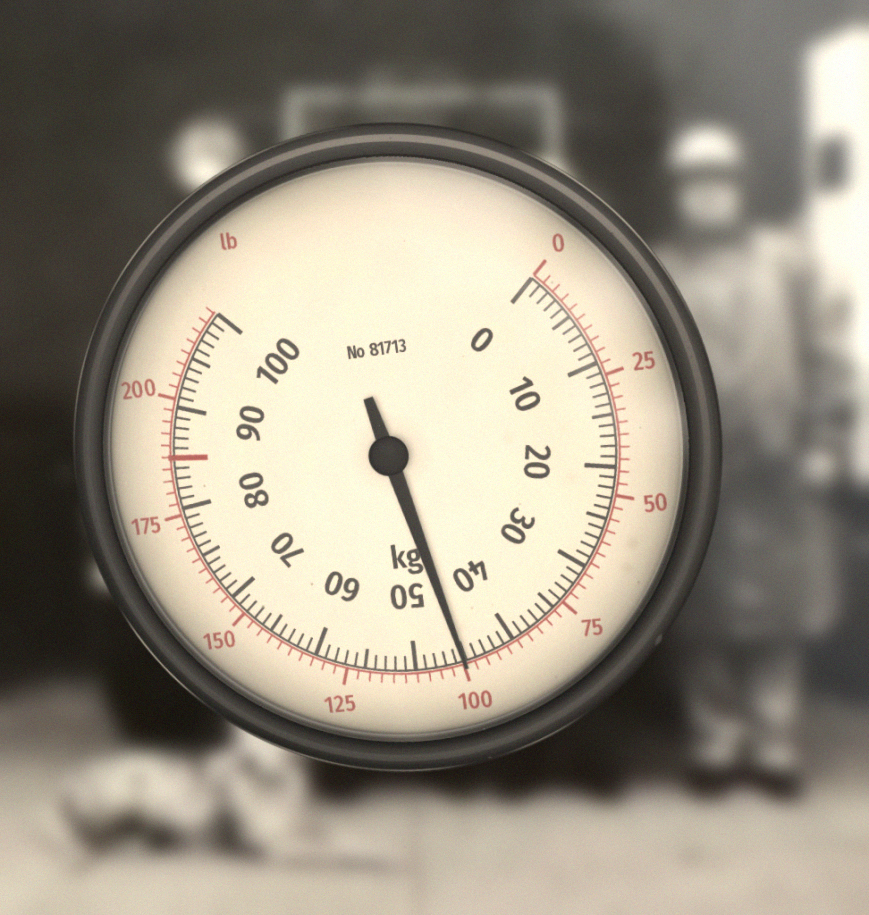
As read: 45,kg
